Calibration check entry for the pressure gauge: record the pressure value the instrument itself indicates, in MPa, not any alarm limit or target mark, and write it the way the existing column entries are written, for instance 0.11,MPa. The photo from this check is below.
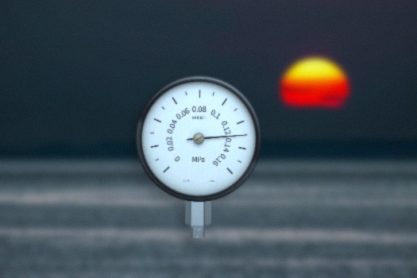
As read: 0.13,MPa
